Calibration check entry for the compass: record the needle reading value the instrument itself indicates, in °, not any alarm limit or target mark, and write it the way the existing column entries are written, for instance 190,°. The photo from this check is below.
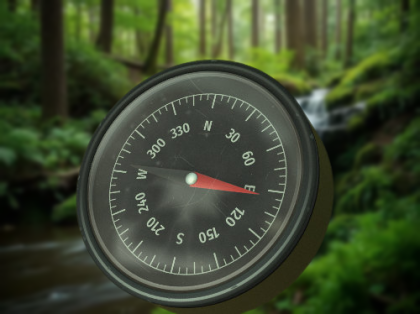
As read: 95,°
